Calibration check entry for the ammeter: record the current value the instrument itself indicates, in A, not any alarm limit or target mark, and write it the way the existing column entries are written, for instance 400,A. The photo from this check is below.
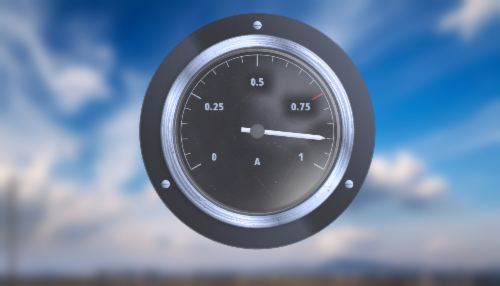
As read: 0.9,A
